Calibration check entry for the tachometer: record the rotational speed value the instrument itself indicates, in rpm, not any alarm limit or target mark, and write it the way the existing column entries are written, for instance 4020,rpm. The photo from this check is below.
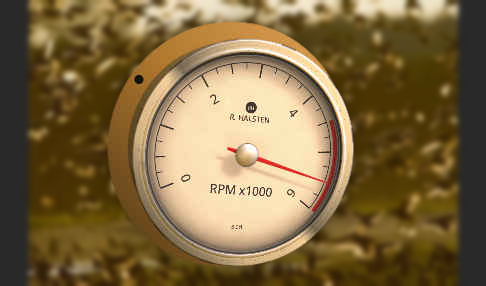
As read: 5500,rpm
